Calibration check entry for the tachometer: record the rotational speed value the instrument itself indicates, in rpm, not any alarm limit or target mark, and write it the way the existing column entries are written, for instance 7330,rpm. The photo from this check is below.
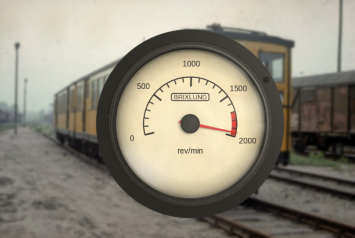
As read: 1950,rpm
